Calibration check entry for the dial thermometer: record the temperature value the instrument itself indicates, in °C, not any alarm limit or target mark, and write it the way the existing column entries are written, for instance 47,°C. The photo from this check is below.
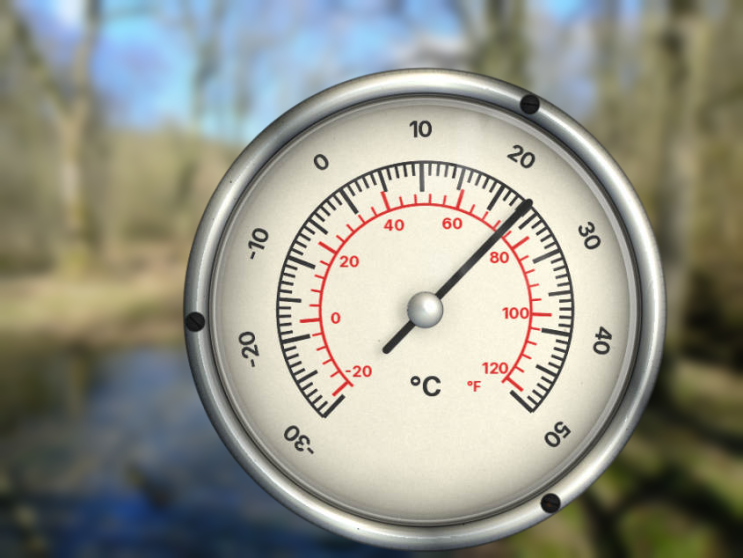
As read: 23.5,°C
